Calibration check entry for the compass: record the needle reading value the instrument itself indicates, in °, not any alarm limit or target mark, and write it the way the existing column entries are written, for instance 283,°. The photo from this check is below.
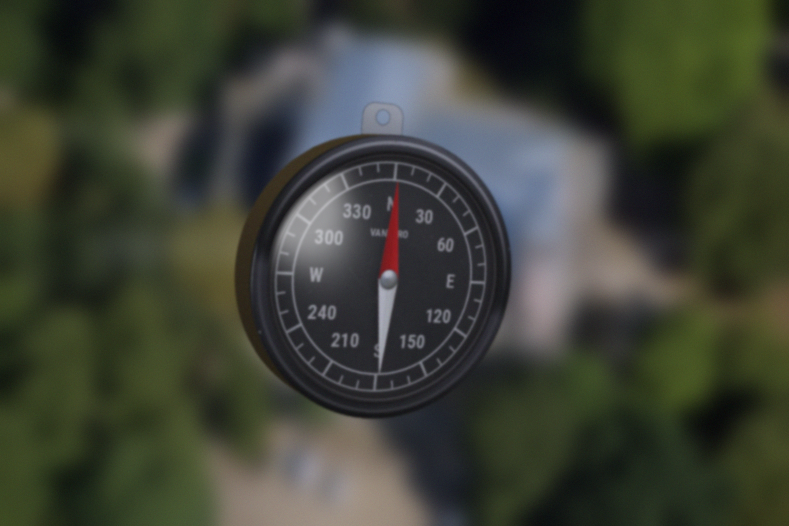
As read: 0,°
